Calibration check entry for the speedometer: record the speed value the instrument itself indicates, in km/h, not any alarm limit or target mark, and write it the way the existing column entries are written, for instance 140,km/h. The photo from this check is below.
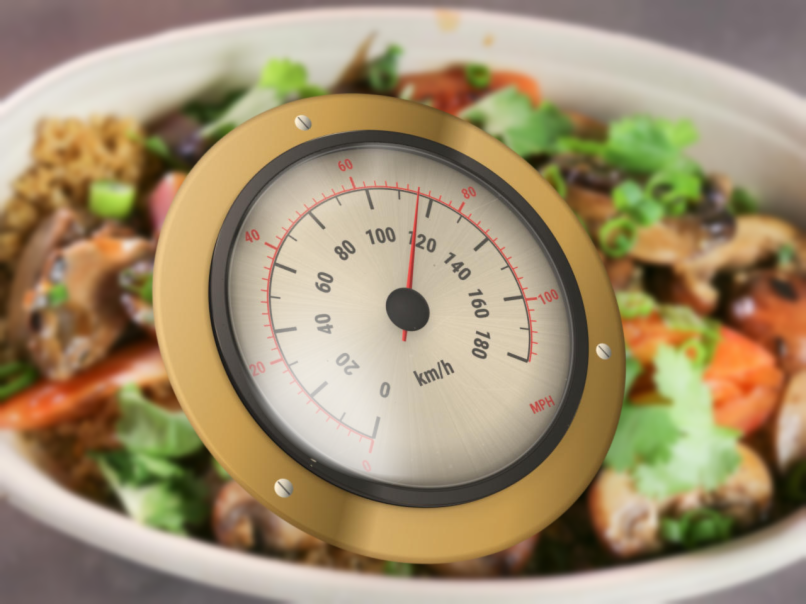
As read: 115,km/h
